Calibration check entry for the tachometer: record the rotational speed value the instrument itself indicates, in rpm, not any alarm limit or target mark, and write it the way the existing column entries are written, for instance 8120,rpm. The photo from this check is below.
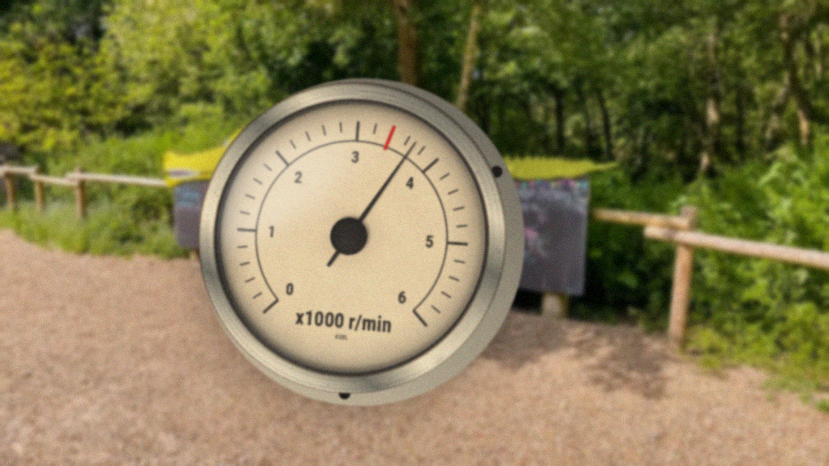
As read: 3700,rpm
